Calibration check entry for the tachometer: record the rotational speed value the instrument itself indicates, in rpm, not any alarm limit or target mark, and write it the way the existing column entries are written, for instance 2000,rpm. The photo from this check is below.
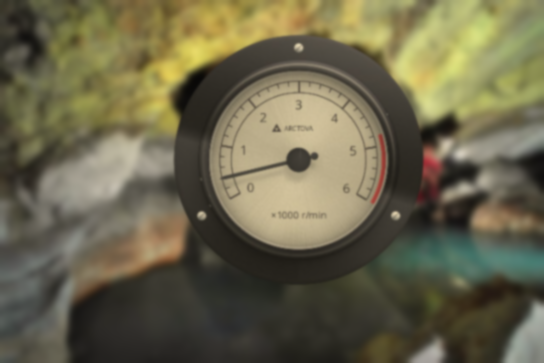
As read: 400,rpm
